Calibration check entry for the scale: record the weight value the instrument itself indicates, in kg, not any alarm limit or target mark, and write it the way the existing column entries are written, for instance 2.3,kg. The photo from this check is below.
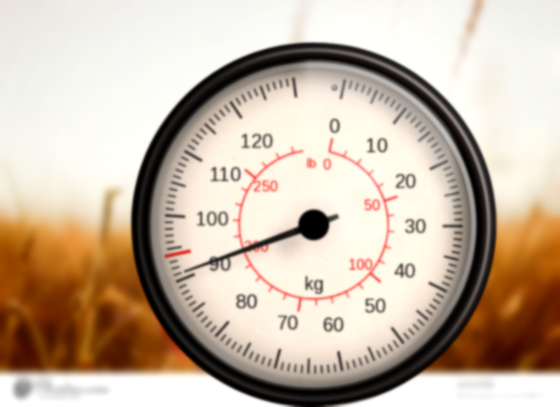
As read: 91,kg
